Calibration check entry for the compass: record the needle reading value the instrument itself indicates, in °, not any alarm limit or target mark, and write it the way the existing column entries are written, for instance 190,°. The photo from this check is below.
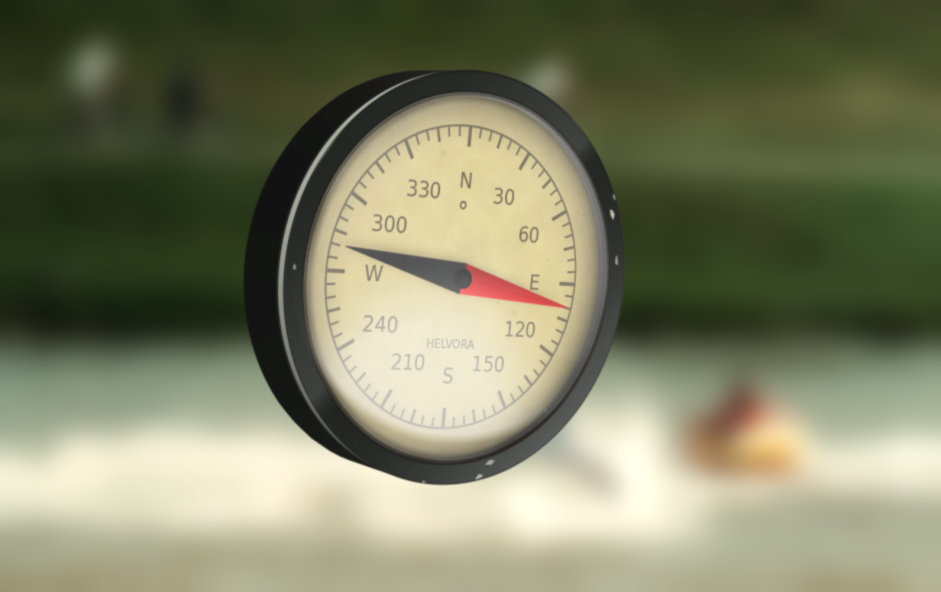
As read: 100,°
